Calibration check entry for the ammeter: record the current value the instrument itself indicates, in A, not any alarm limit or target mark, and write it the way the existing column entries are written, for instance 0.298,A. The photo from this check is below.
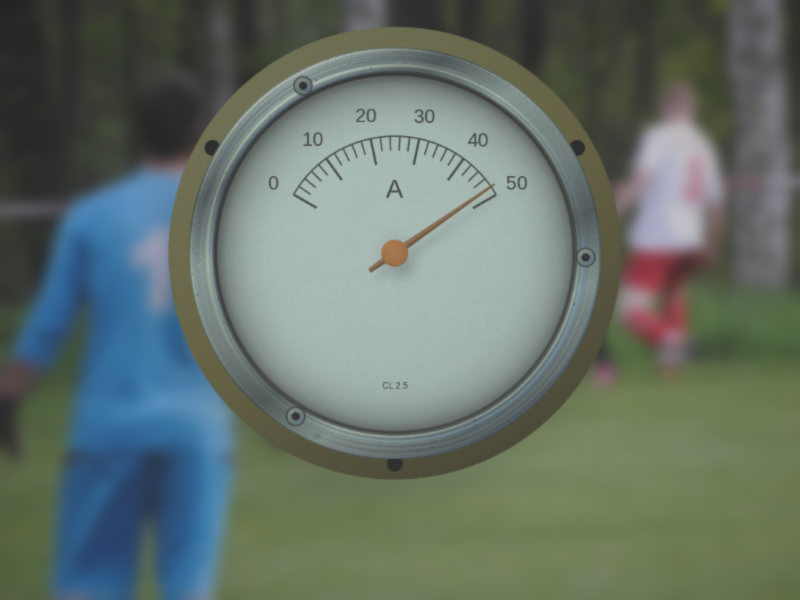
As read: 48,A
